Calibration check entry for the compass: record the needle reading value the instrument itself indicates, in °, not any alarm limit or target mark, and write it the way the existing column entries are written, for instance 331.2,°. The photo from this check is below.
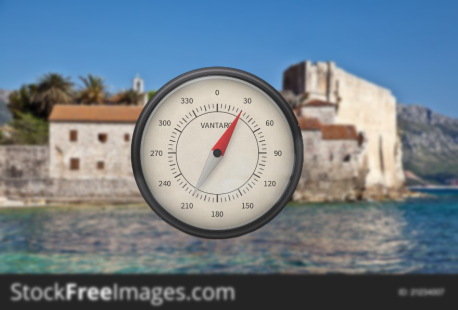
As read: 30,°
